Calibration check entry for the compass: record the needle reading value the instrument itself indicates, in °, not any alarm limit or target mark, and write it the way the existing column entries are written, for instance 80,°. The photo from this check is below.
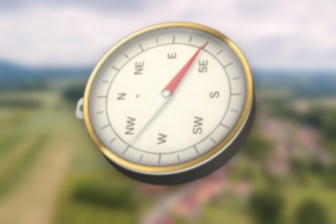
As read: 120,°
